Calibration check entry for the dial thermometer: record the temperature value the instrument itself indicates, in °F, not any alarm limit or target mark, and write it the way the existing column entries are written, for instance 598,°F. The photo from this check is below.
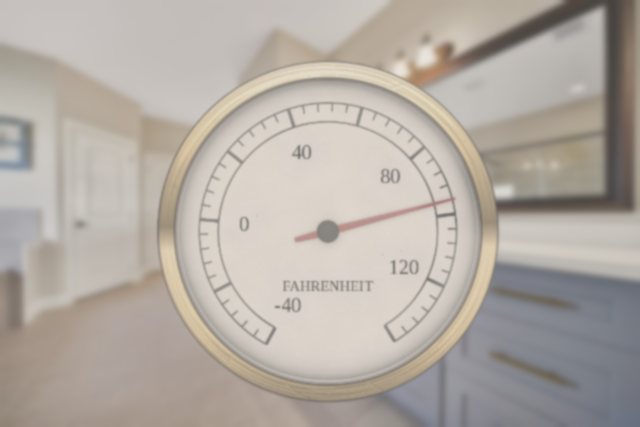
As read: 96,°F
